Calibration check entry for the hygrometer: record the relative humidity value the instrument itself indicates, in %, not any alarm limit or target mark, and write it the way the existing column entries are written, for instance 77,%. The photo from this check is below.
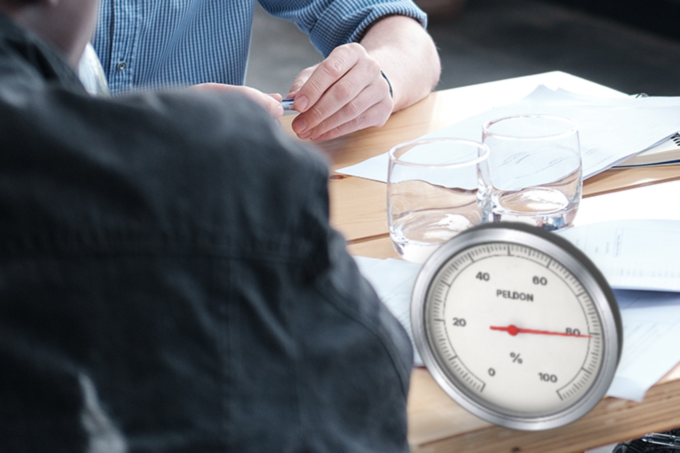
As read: 80,%
